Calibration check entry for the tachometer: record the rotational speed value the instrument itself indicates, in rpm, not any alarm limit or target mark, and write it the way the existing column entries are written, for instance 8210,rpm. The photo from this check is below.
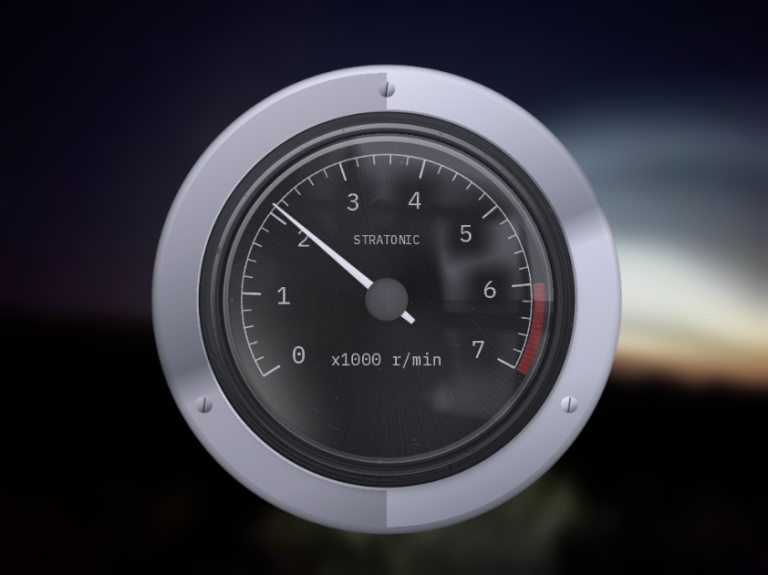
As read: 2100,rpm
